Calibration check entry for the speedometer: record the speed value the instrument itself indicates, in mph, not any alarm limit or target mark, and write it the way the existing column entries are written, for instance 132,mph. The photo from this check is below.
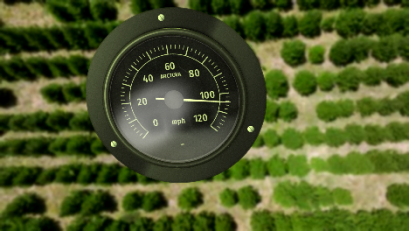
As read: 104,mph
